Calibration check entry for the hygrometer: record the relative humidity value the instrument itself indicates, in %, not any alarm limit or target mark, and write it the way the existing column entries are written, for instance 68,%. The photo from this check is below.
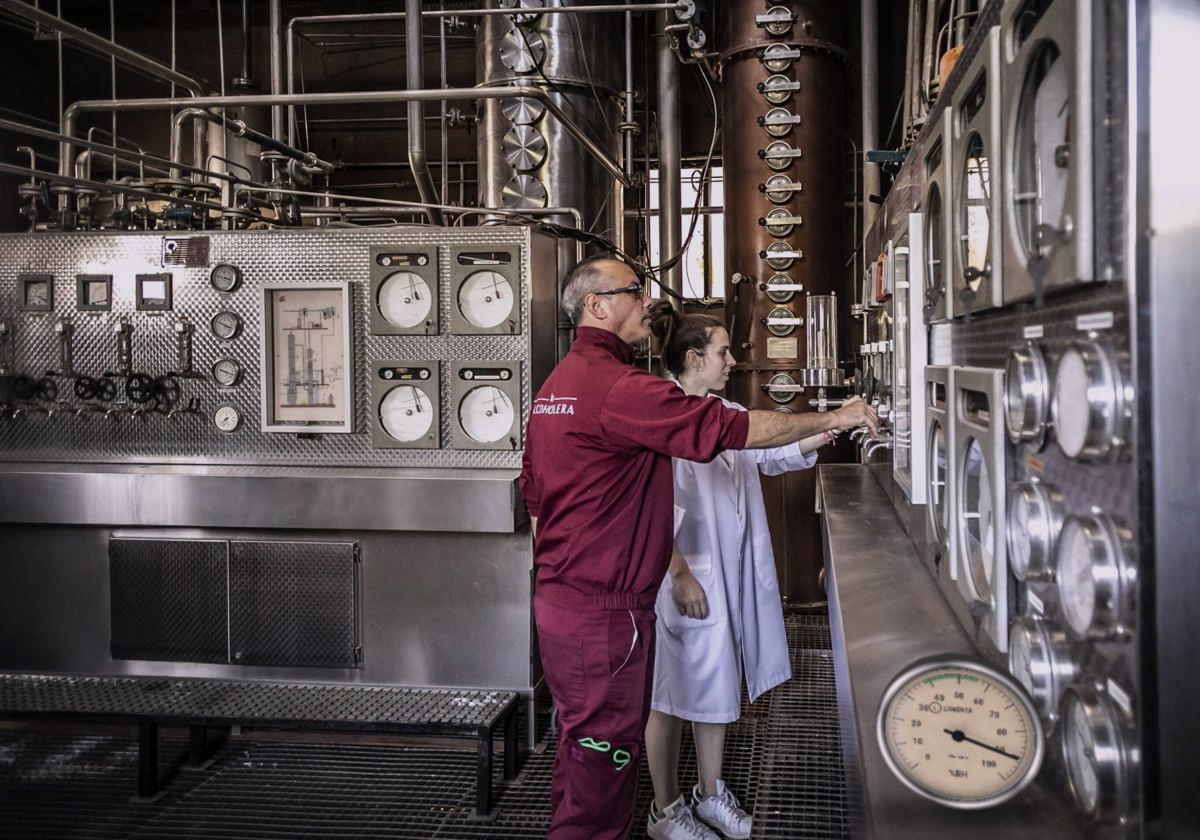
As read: 90,%
